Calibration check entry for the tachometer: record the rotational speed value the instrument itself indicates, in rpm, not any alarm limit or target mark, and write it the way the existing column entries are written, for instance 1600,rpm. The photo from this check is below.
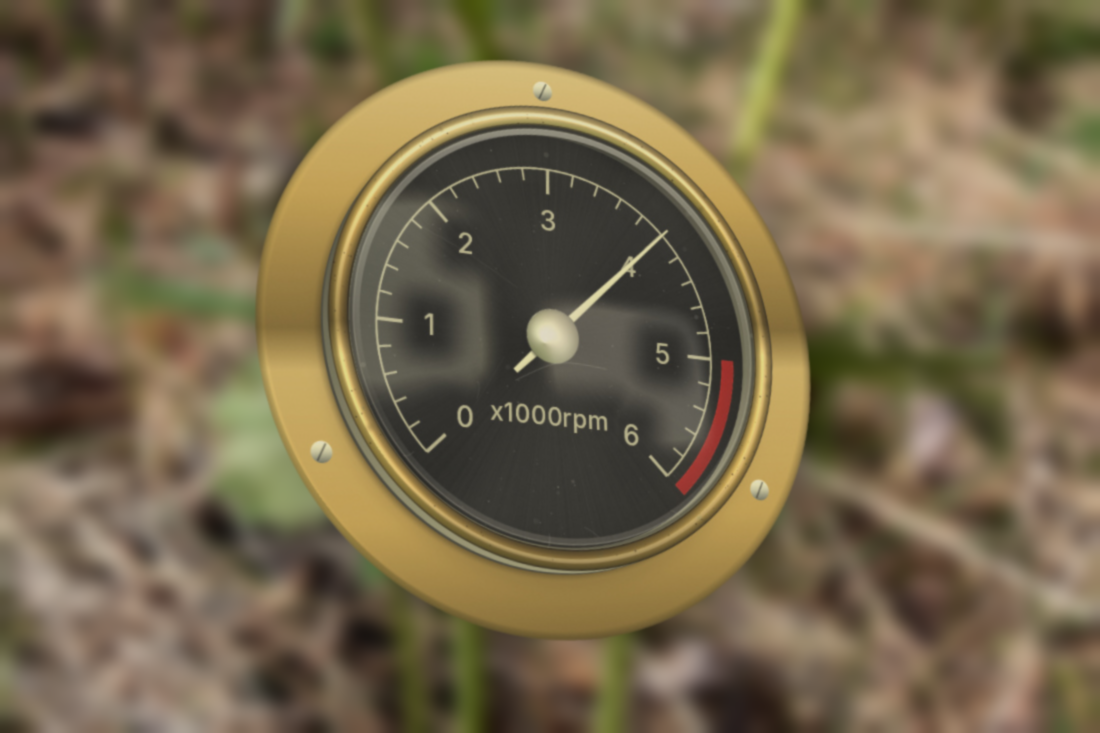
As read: 4000,rpm
